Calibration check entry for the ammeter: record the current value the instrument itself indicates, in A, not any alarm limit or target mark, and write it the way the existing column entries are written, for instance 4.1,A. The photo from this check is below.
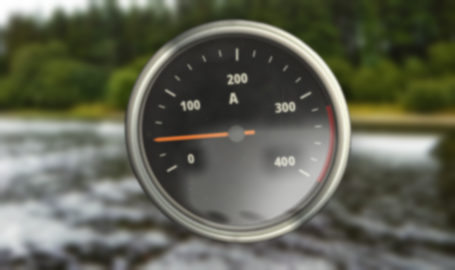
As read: 40,A
